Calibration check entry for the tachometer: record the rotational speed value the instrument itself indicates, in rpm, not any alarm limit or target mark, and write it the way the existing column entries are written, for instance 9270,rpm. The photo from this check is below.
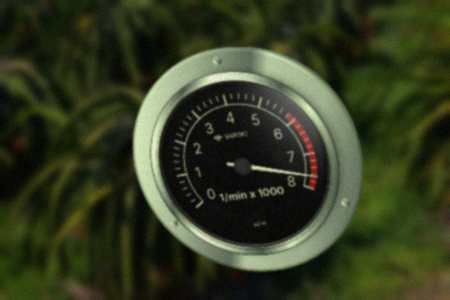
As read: 7600,rpm
